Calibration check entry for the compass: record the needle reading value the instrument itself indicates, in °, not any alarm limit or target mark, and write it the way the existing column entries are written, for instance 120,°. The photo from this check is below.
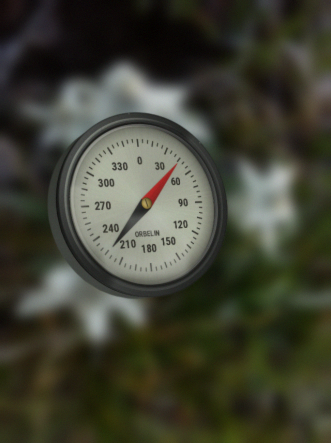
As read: 45,°
